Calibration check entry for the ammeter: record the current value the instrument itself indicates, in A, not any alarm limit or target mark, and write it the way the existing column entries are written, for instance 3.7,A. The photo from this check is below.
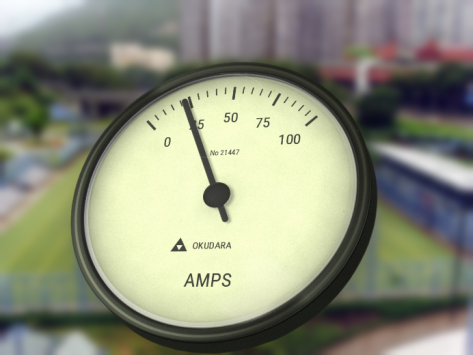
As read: 22.5,A
